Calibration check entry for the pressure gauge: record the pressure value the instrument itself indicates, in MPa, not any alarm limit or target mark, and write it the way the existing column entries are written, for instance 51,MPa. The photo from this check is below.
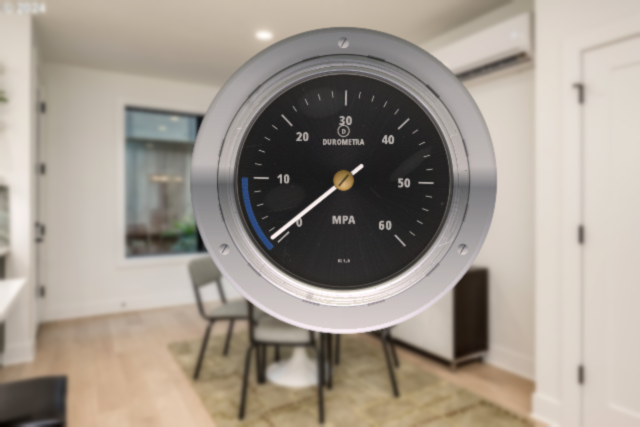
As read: 1,MPa
